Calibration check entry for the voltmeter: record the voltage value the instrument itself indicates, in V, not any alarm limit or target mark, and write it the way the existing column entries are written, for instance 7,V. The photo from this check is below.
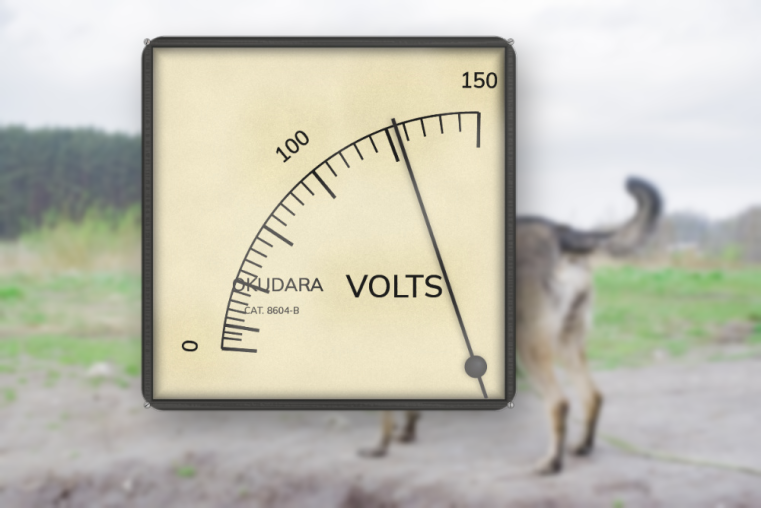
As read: 127.5,V
